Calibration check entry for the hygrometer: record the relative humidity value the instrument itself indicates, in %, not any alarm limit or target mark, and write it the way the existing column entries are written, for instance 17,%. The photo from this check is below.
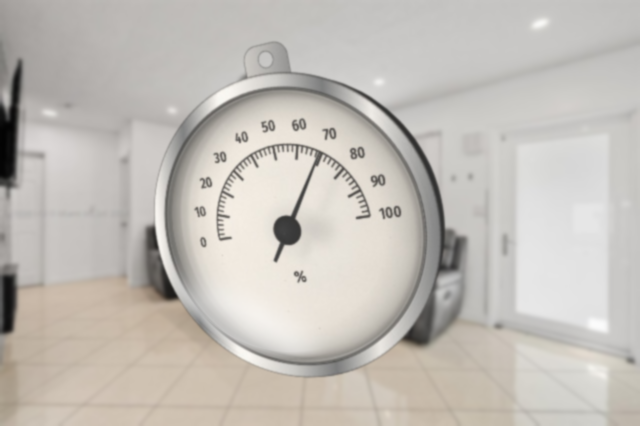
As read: 70,%
